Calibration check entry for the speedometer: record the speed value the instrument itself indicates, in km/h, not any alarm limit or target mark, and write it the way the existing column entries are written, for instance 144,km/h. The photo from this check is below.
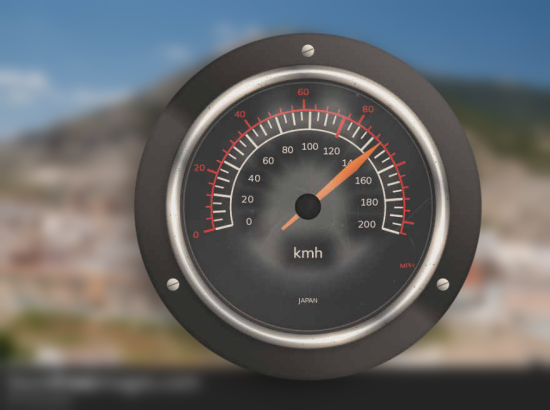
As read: 145,km/h
